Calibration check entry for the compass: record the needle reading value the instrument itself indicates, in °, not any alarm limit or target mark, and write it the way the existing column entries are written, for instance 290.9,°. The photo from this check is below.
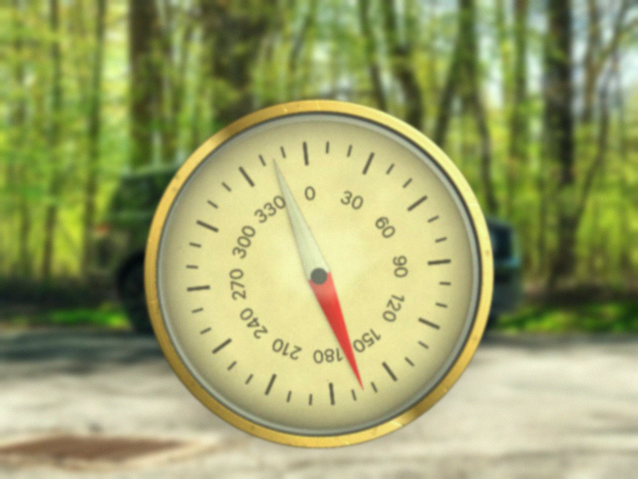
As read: 165,°
